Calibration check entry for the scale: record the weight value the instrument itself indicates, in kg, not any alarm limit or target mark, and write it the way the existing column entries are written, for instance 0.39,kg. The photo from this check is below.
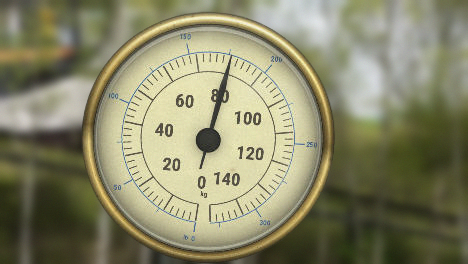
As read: 80,kg
